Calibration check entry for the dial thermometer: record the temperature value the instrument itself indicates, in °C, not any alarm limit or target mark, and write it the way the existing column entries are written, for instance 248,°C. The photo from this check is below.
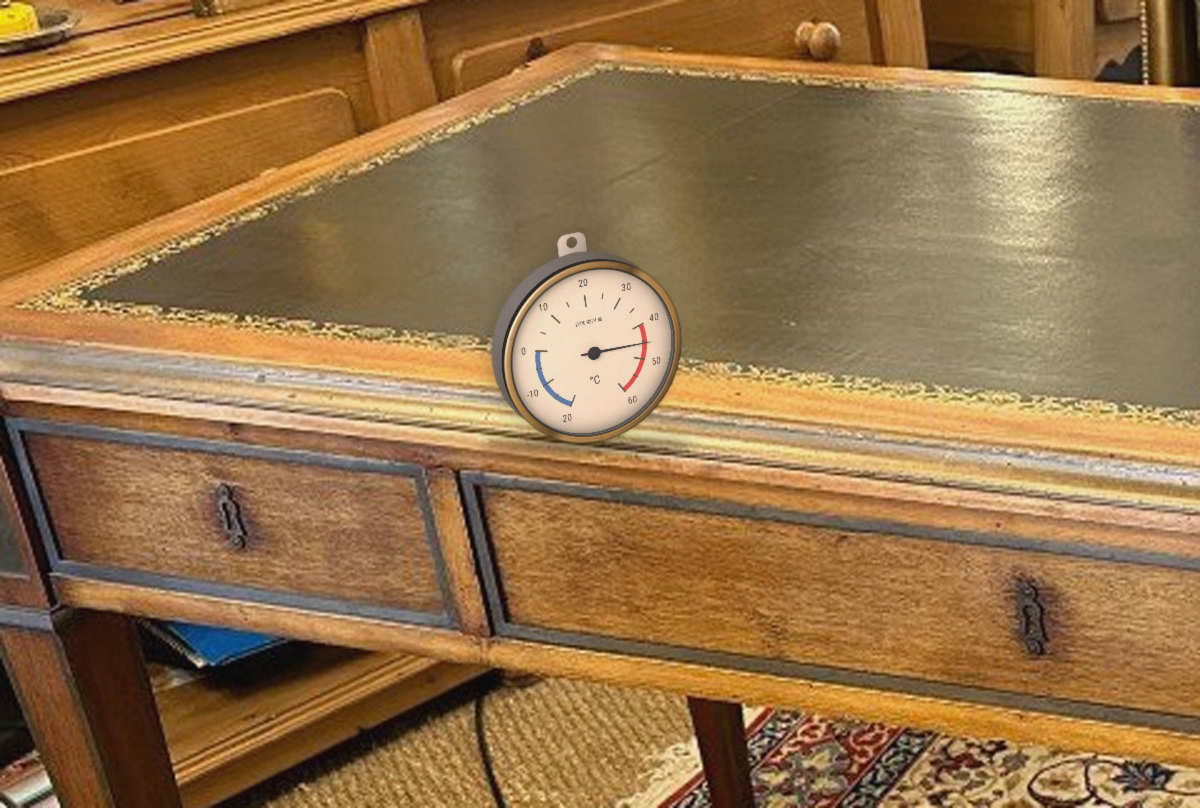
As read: 45,°C
